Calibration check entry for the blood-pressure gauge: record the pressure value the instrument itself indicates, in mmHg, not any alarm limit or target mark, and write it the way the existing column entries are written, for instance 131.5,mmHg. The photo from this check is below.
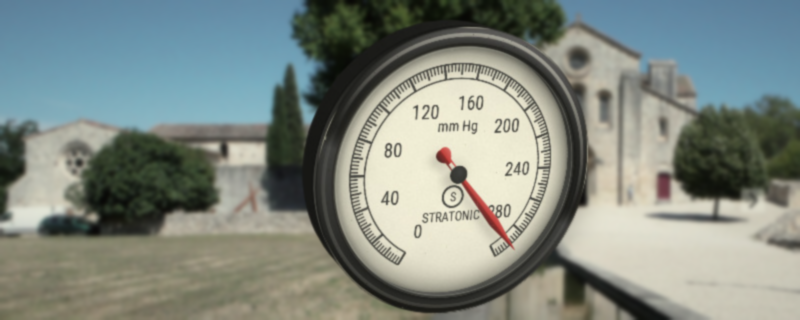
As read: 290,mmHg
